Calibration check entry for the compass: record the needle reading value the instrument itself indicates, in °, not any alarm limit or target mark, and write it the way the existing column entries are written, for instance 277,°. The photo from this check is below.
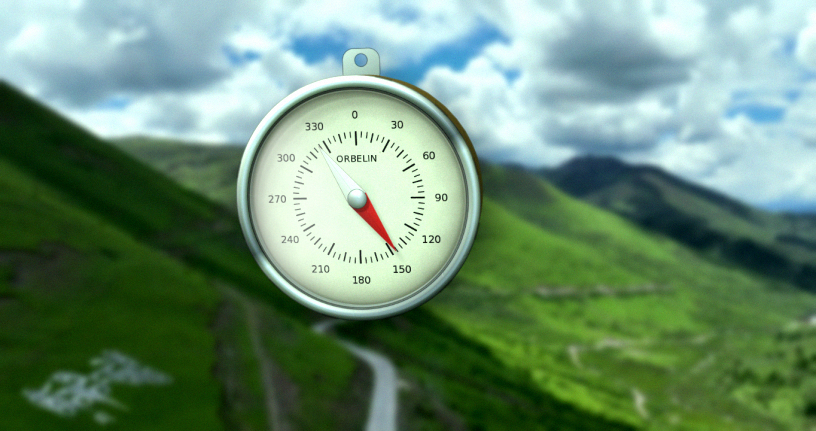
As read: 145,°
